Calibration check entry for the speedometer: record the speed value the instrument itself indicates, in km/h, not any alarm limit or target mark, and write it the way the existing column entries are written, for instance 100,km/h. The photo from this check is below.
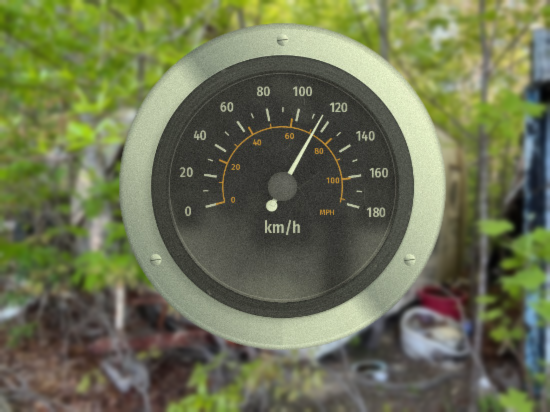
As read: 115,km/h
